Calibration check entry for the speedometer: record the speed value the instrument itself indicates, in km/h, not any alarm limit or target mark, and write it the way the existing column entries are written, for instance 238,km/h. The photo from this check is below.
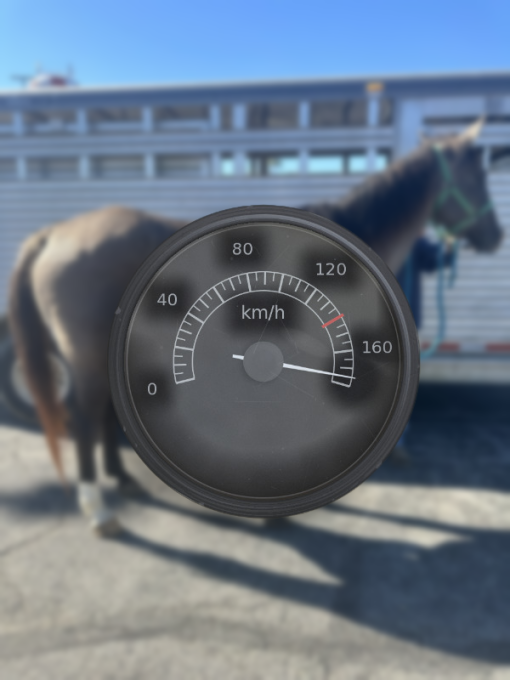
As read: 175,km/h
